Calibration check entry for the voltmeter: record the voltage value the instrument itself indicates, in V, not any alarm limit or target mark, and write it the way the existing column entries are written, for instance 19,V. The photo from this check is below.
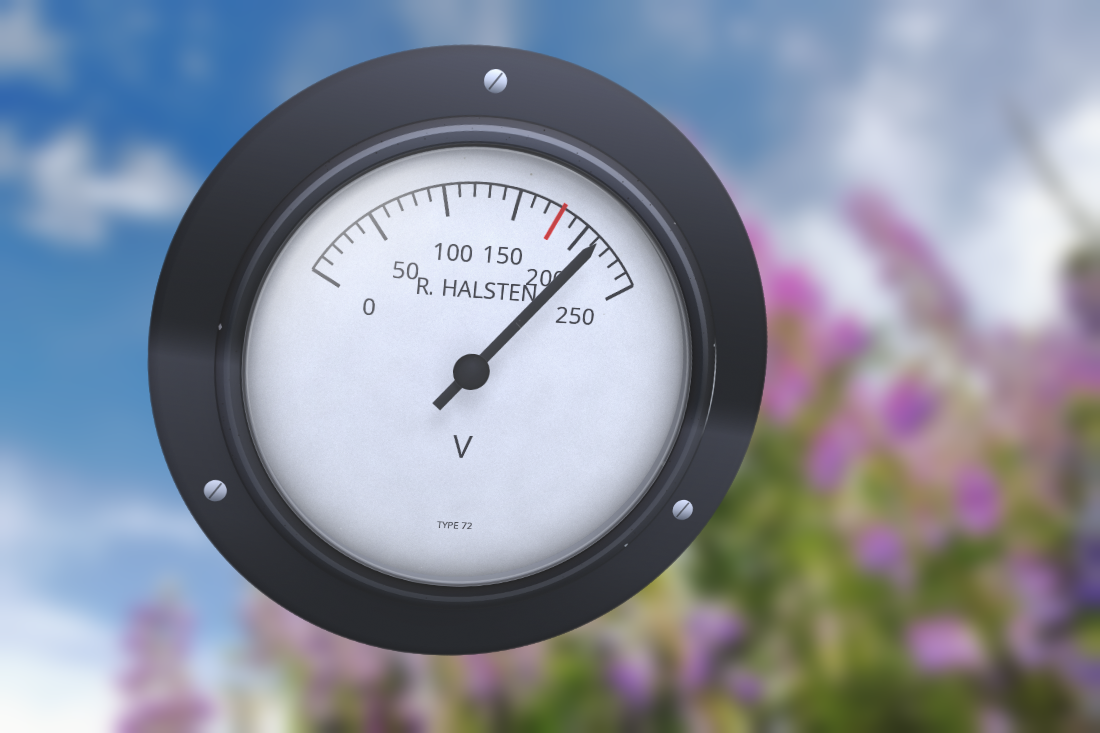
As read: 210,V
